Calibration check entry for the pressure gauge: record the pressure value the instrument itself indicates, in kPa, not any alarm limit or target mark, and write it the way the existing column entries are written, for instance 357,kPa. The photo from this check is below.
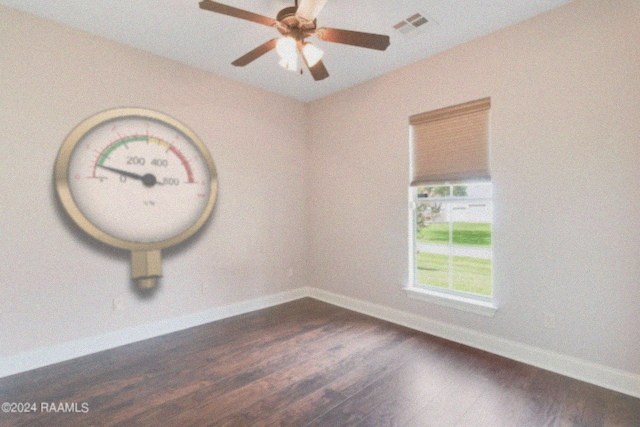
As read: 50,kPa
